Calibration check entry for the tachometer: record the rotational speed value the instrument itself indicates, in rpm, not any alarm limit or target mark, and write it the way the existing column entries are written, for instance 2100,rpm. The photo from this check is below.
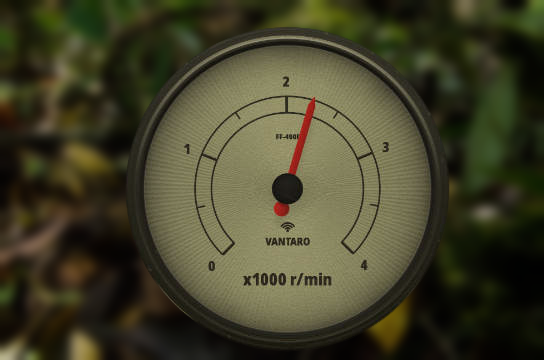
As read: 2250,rpm
